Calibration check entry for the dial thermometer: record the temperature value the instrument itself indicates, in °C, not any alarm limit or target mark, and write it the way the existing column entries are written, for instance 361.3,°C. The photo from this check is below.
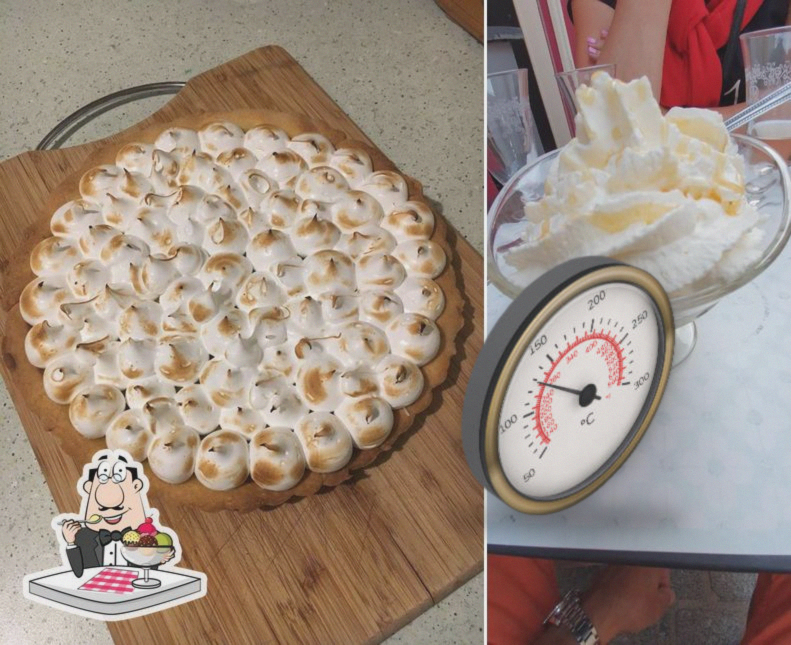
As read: 130,°C
